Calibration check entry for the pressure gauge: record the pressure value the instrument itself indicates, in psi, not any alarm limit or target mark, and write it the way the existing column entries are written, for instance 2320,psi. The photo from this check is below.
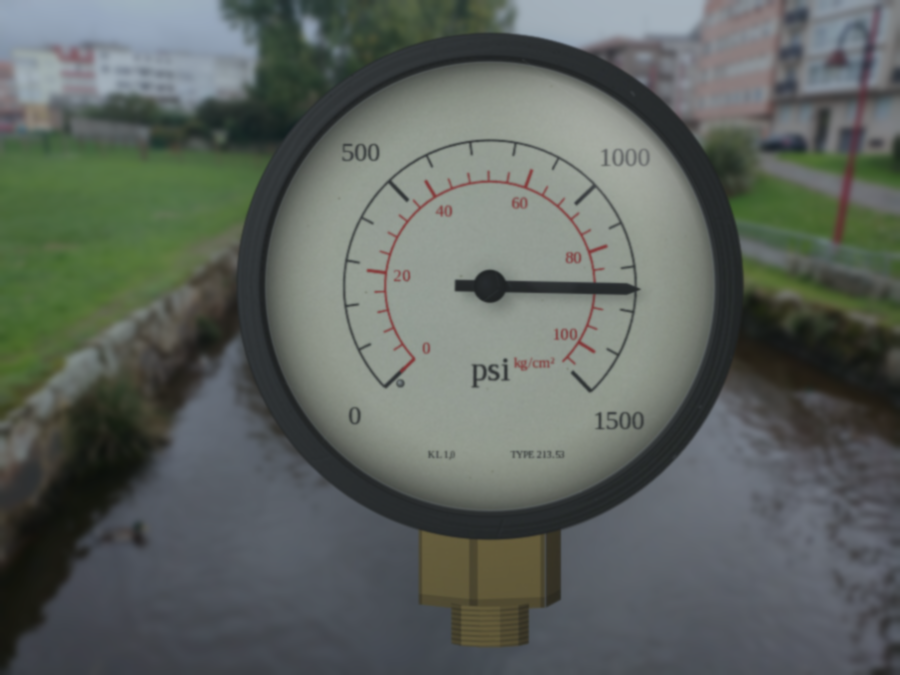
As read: 1250,psi
